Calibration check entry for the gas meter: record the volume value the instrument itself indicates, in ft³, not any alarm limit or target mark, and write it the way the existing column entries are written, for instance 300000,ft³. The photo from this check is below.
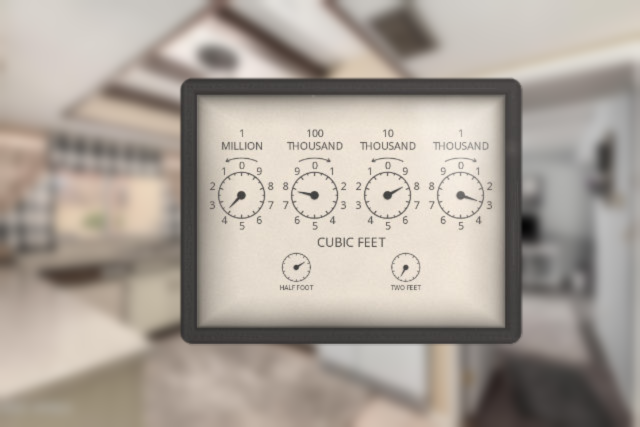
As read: 378300,ft³
